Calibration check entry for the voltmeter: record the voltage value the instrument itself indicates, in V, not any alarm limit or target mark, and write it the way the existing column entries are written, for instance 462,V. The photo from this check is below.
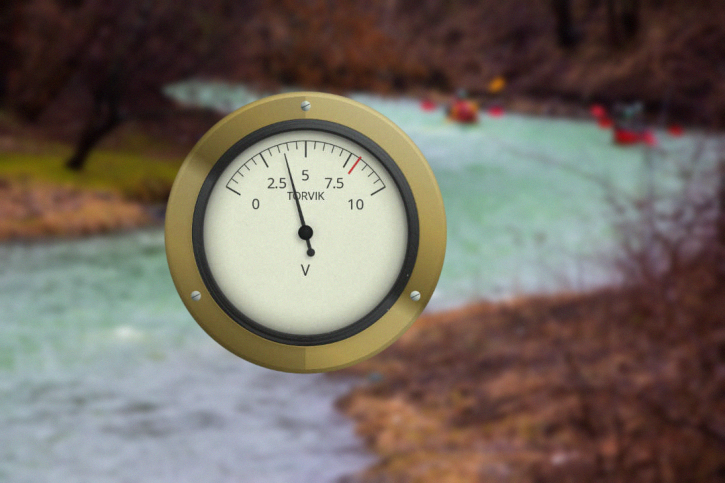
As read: 3.75,V
